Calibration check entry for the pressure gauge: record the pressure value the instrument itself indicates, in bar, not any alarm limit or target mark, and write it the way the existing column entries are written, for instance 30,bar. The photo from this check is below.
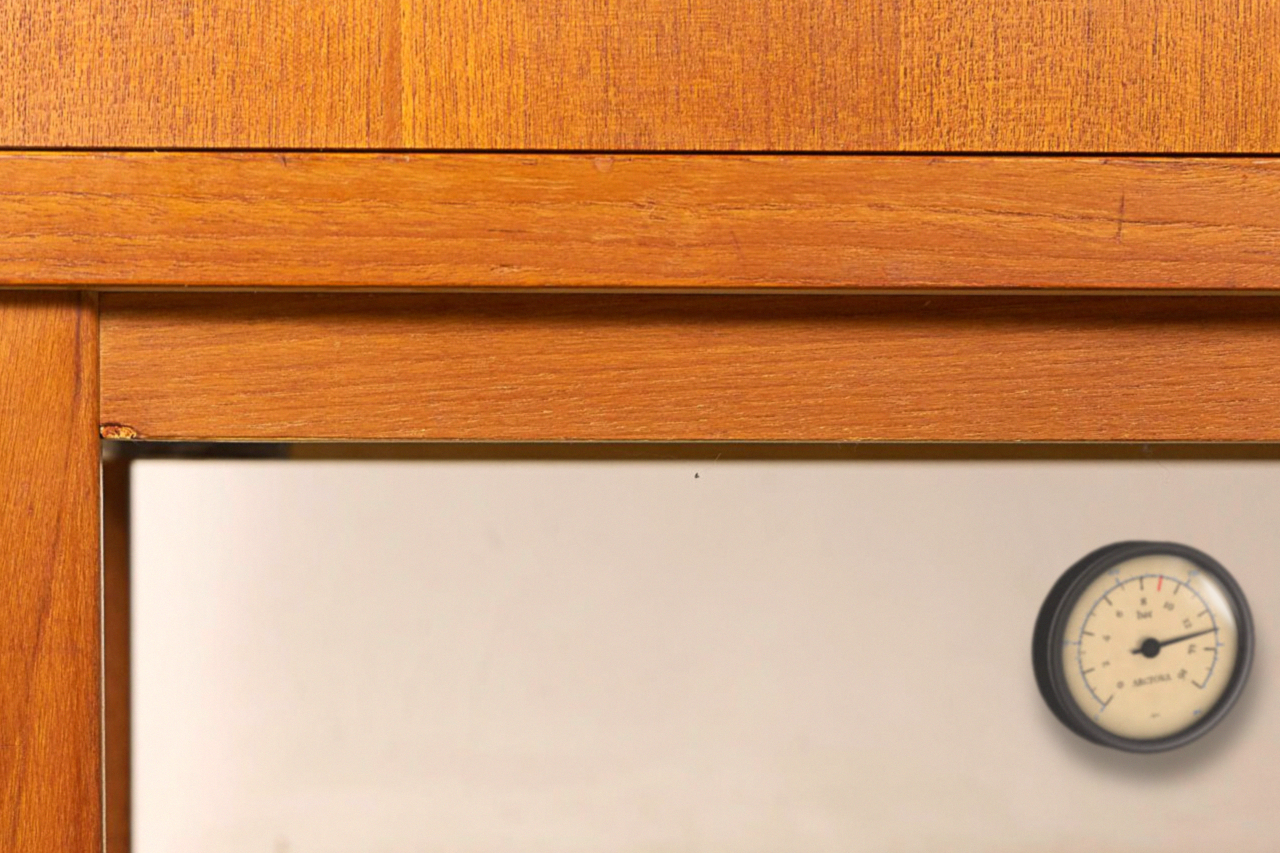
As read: 13,bar
